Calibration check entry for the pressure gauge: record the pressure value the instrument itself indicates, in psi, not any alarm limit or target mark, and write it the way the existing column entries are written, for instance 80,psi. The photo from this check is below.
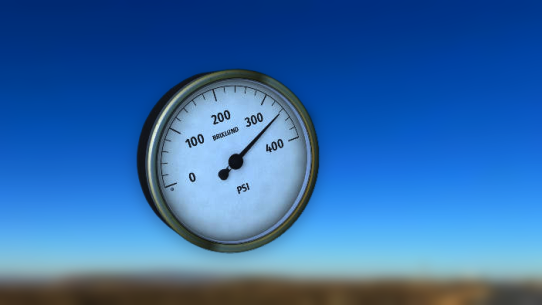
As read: 340,psi
